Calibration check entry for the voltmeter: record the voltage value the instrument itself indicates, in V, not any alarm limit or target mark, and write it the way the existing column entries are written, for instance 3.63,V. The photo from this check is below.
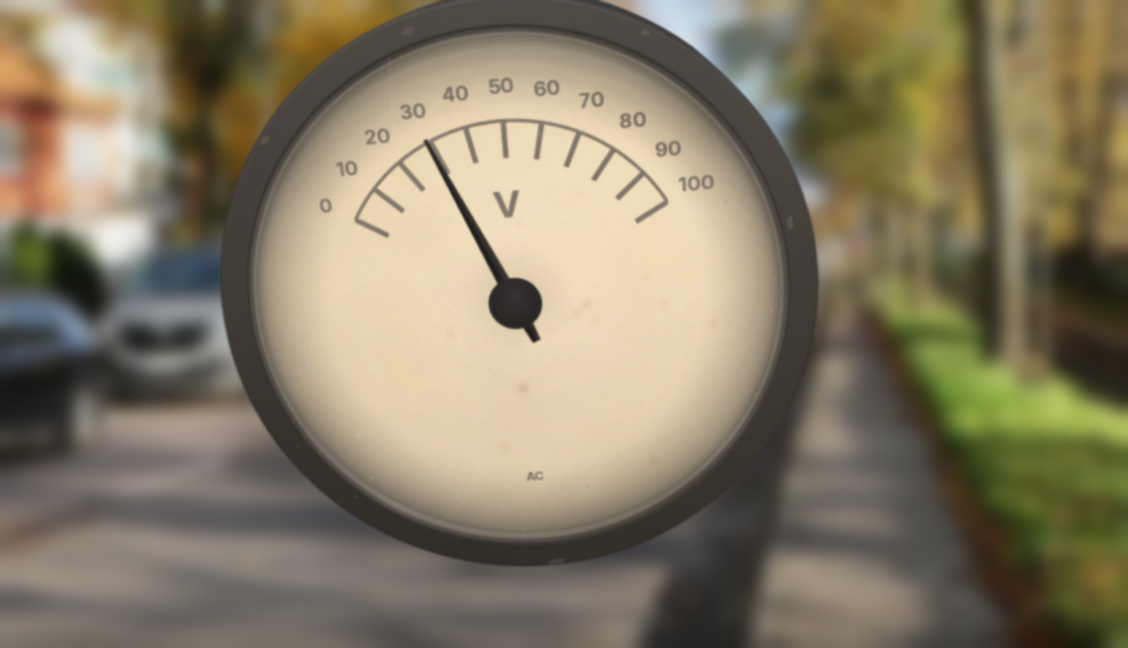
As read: 30,V
